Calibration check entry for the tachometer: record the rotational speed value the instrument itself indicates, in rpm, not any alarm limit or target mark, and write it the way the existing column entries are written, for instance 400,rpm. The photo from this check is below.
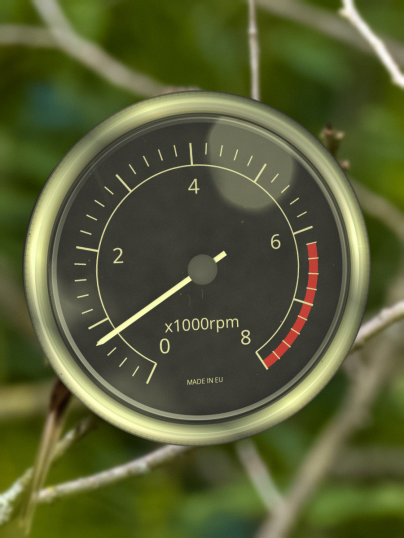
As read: 800,rpm
